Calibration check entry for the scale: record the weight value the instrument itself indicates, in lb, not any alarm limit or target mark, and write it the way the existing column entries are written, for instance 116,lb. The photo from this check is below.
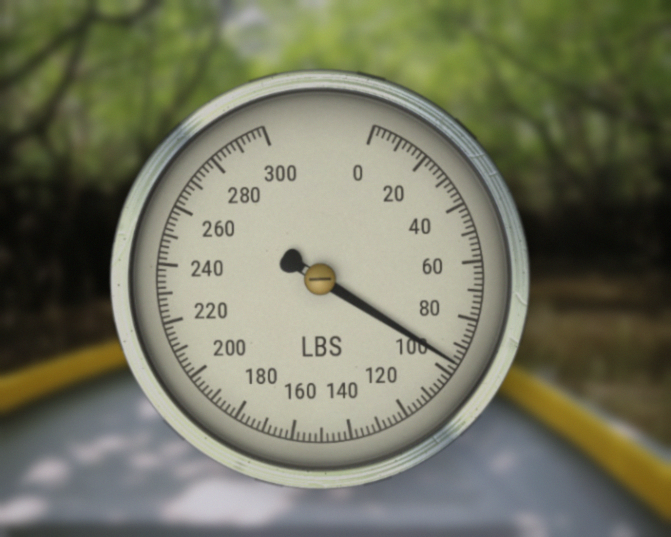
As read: 96,lb
